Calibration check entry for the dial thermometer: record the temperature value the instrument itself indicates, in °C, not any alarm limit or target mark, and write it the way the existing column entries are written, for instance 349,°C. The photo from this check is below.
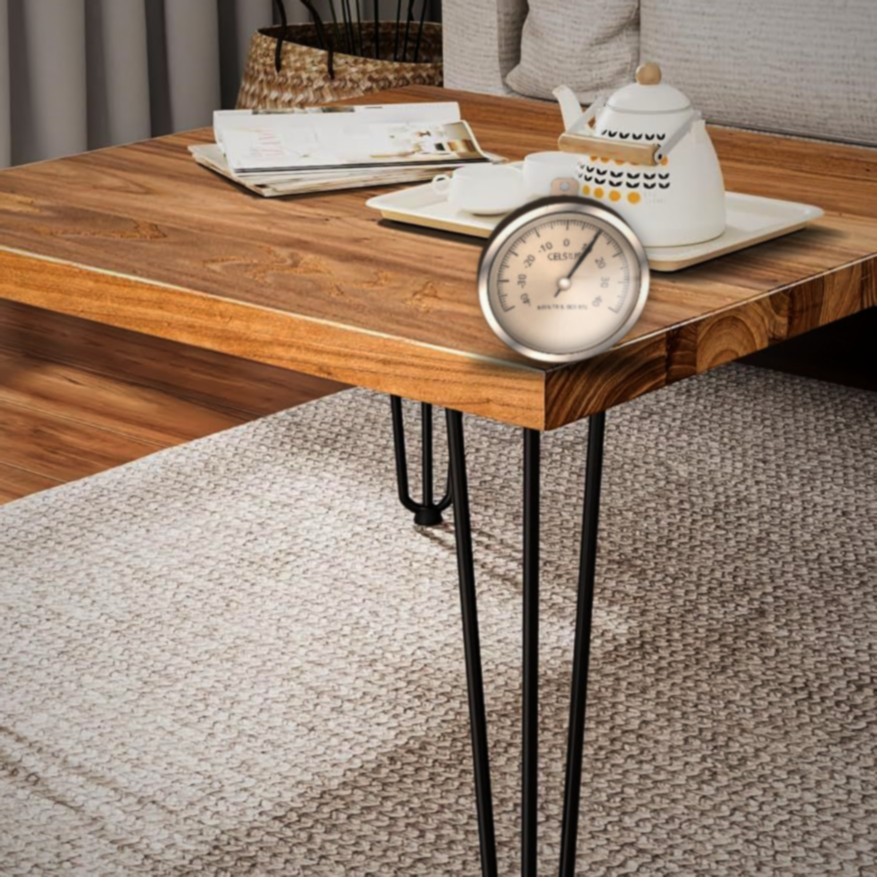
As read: 10,°C
